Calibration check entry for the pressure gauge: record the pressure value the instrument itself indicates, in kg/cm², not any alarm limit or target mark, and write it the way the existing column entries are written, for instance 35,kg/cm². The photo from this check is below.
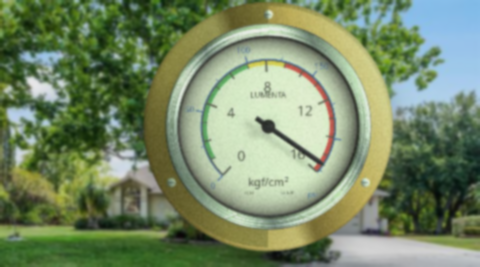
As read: 15.5,kg/cm²
